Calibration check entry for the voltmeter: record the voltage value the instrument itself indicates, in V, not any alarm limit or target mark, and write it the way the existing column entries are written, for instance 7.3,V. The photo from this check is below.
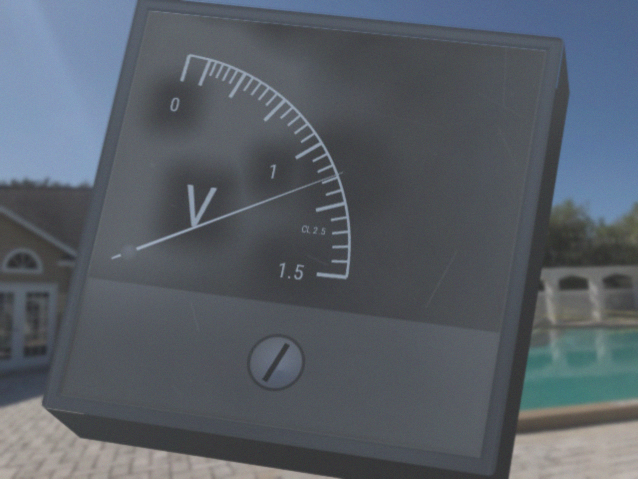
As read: 1.15,V
